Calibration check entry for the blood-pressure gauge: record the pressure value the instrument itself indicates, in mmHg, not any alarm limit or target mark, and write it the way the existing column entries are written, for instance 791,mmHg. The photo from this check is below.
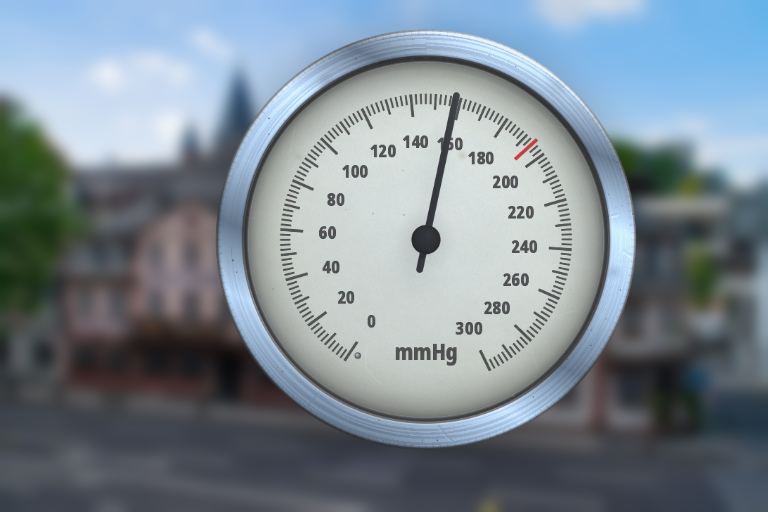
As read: 158,mmHg
